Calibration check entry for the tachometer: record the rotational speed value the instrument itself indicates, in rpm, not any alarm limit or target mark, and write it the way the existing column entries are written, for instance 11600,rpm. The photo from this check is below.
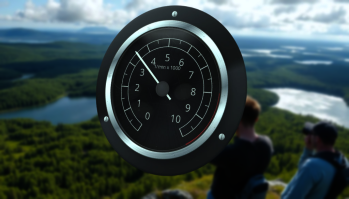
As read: 3500,rpm
